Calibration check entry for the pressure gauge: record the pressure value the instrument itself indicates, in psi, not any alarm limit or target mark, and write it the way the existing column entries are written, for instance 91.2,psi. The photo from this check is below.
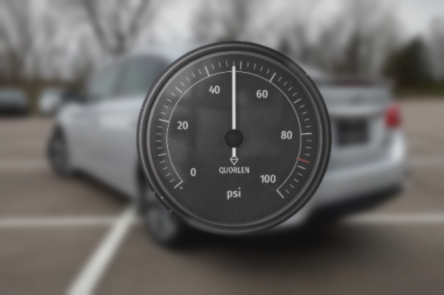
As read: 48,psi
